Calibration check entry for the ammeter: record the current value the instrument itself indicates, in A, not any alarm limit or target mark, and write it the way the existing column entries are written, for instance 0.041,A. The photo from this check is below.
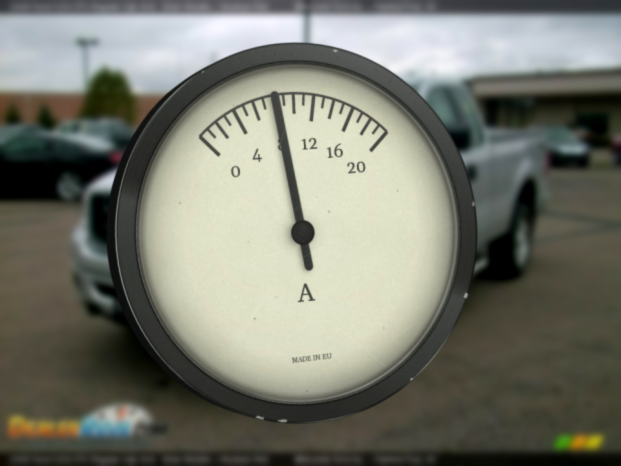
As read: 8,A
